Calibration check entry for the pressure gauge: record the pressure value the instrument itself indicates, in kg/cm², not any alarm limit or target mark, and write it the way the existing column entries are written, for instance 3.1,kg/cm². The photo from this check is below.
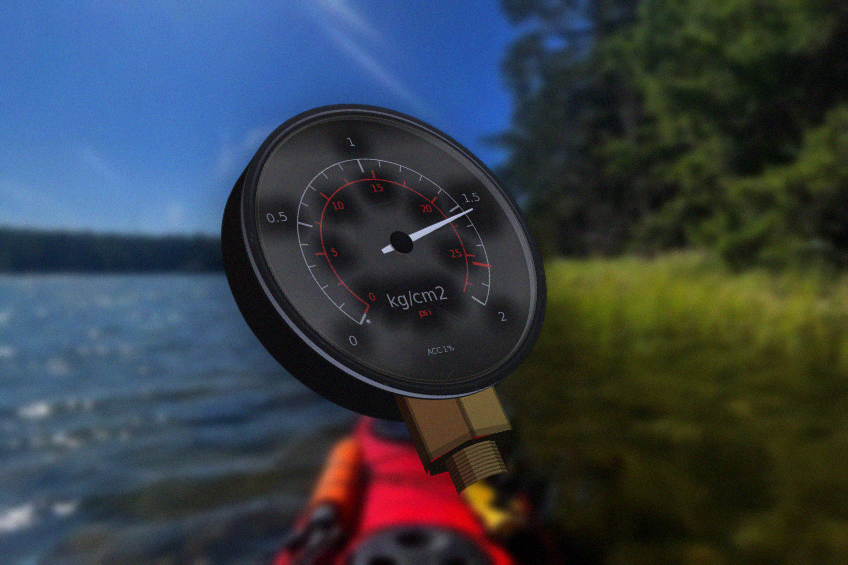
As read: 1.55,kg/cm²
